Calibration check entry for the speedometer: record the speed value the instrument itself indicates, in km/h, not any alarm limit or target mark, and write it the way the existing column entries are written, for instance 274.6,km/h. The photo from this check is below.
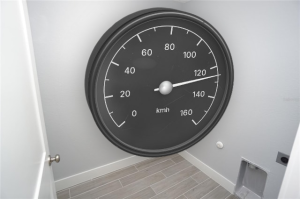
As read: 125,km/h
